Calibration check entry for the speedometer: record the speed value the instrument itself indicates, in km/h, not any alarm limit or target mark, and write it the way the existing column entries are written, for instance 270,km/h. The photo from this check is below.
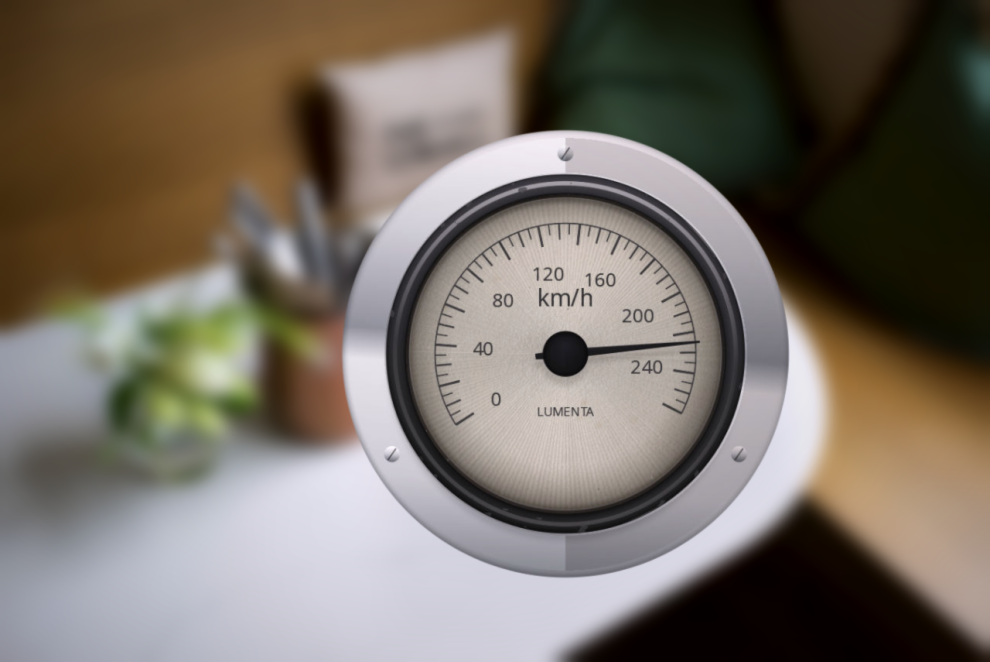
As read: 225,km/h
